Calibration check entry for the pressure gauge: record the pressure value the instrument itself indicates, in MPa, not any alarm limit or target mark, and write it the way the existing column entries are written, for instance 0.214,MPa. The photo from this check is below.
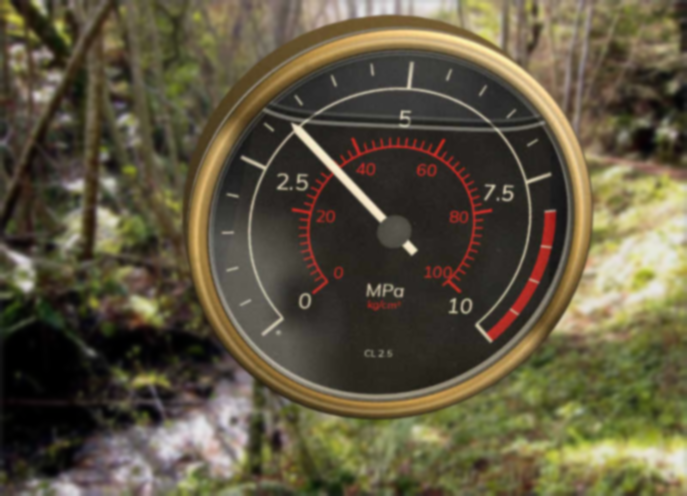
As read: 3.25,MPa
